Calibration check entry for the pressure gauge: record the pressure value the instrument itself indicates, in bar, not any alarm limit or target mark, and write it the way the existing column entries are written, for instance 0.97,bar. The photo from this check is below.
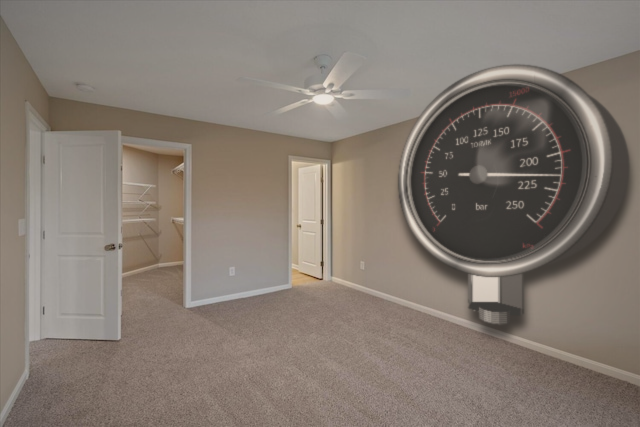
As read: 215,bar
